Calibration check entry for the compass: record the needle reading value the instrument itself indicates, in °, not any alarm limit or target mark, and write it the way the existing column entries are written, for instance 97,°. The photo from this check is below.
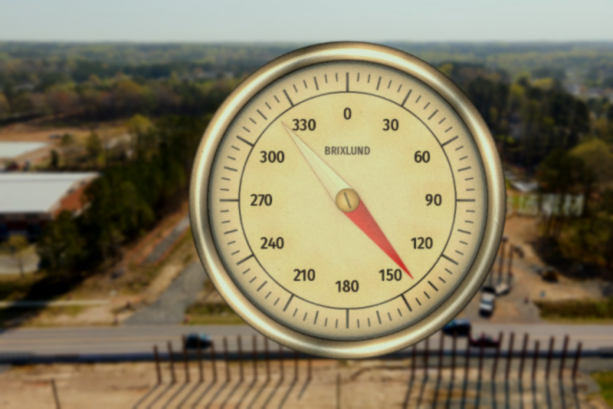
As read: 140,°
